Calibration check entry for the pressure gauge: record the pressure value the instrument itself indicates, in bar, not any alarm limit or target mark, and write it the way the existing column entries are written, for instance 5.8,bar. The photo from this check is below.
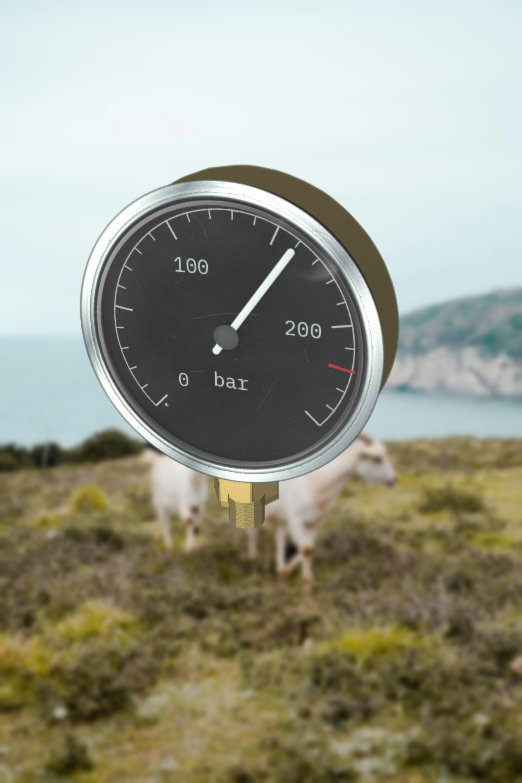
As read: 160,bar
